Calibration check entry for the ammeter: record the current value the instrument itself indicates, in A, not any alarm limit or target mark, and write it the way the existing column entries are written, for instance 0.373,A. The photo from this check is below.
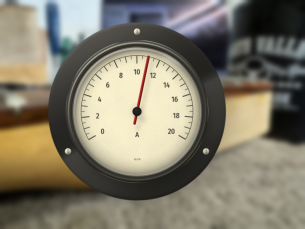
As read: 11,A
